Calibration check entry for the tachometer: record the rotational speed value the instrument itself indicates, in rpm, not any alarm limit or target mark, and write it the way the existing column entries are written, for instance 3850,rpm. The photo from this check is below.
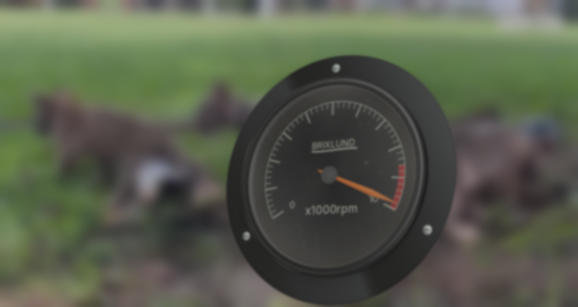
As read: 9800,rpm
